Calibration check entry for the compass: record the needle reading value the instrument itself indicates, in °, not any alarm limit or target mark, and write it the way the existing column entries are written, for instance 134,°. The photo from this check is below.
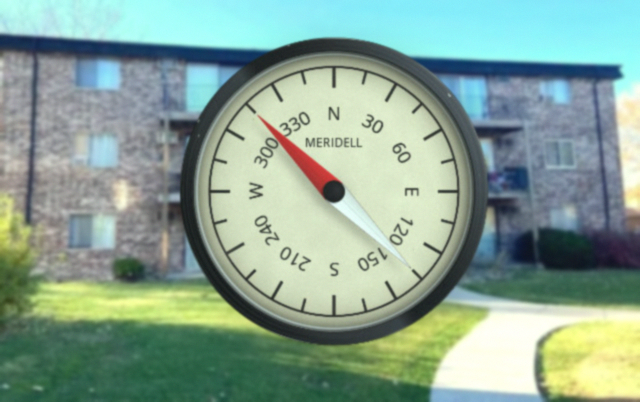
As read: 315,°
